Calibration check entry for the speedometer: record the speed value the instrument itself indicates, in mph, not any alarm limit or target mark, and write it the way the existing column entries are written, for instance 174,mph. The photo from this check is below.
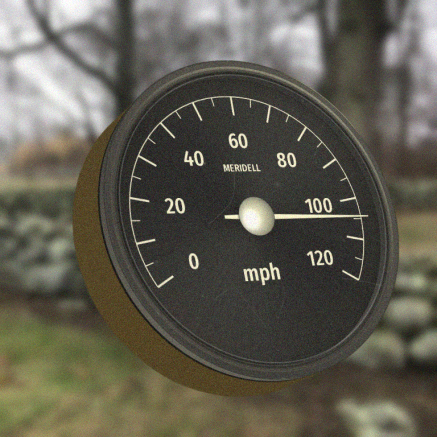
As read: 105,mph
